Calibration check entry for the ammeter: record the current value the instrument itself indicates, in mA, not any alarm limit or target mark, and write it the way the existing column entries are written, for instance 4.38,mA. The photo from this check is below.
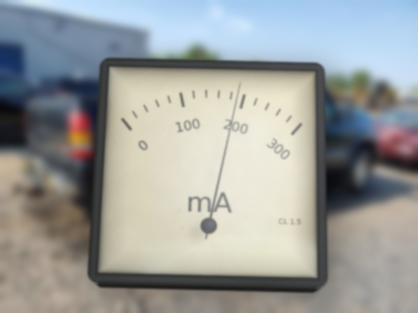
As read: 190,mA
